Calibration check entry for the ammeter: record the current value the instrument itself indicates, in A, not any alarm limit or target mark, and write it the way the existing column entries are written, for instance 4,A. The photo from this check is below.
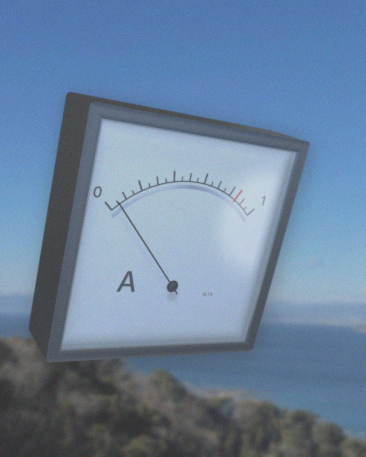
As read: 0.05,A
